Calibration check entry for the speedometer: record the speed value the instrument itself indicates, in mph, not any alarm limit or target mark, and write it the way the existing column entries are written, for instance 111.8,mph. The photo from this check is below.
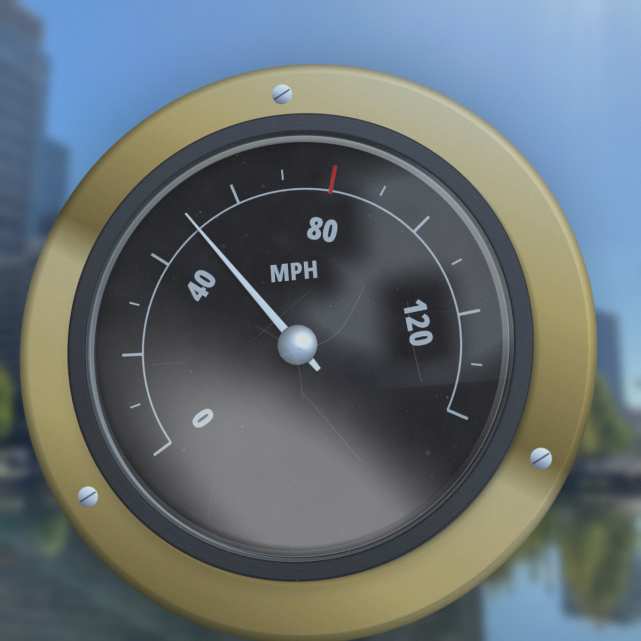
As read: 50,mph
